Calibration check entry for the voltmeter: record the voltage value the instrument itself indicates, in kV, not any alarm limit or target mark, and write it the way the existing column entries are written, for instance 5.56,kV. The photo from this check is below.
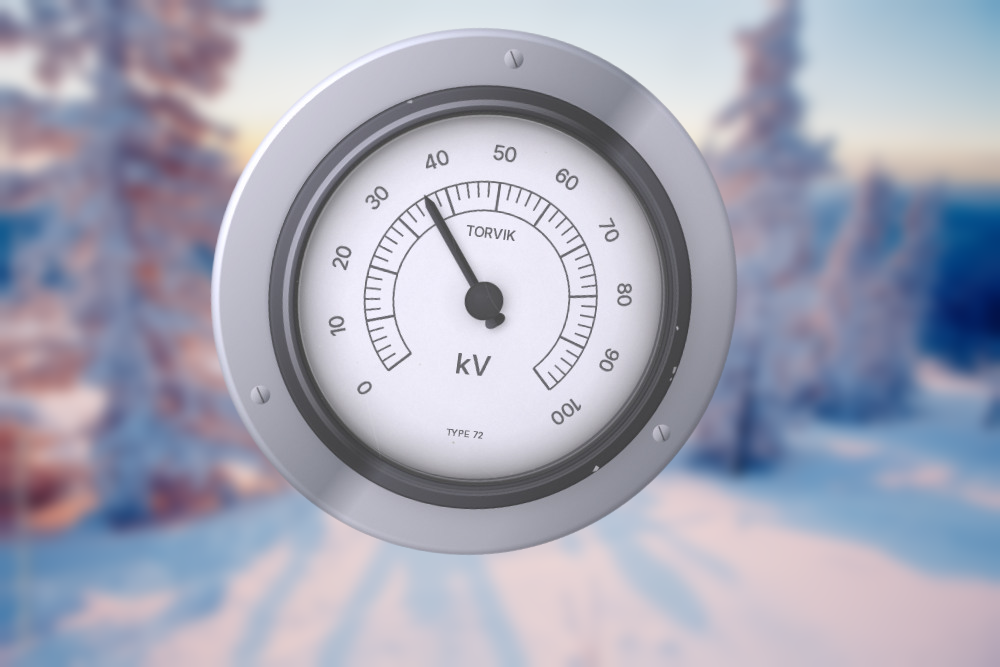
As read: 36,kV
